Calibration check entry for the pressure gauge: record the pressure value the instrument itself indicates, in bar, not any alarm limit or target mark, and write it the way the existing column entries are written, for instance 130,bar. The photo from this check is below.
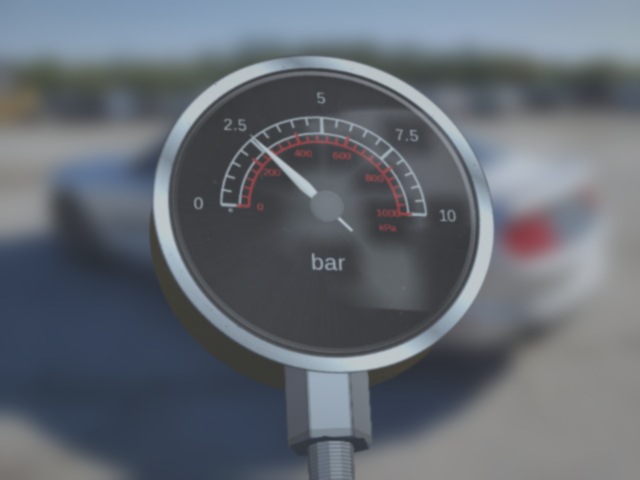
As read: 2.5,bar
